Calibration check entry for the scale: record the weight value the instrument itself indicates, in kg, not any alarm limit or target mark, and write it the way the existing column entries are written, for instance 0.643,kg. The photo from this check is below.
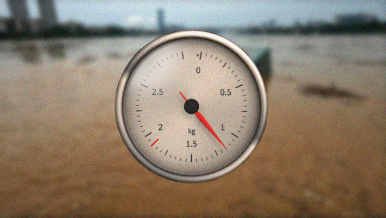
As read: 1.15,kg
